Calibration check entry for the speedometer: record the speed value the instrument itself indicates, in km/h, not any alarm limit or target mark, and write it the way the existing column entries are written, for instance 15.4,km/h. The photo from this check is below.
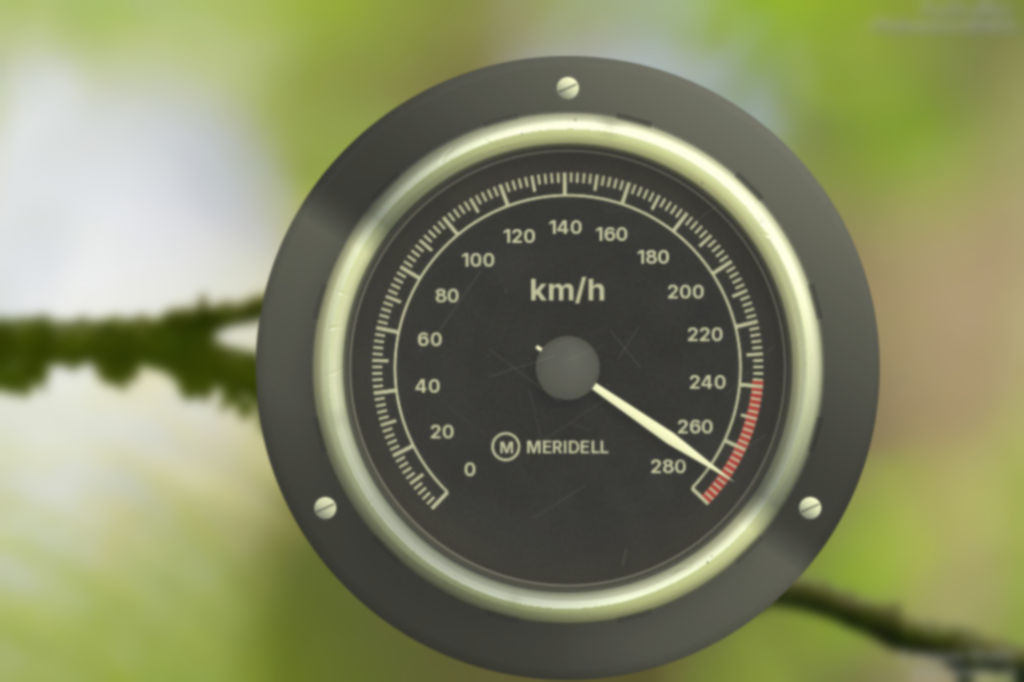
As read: 270,km/h
